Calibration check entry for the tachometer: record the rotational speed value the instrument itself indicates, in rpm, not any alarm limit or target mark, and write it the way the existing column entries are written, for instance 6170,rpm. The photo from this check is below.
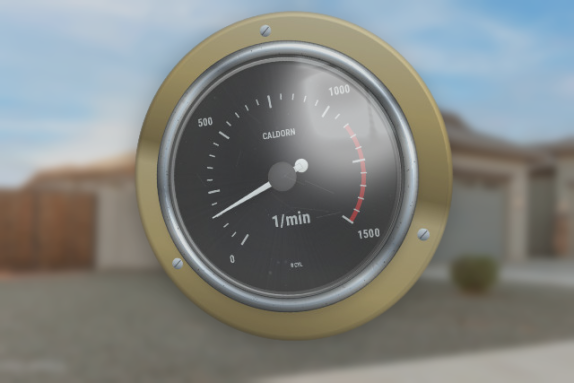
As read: 150,rpm
